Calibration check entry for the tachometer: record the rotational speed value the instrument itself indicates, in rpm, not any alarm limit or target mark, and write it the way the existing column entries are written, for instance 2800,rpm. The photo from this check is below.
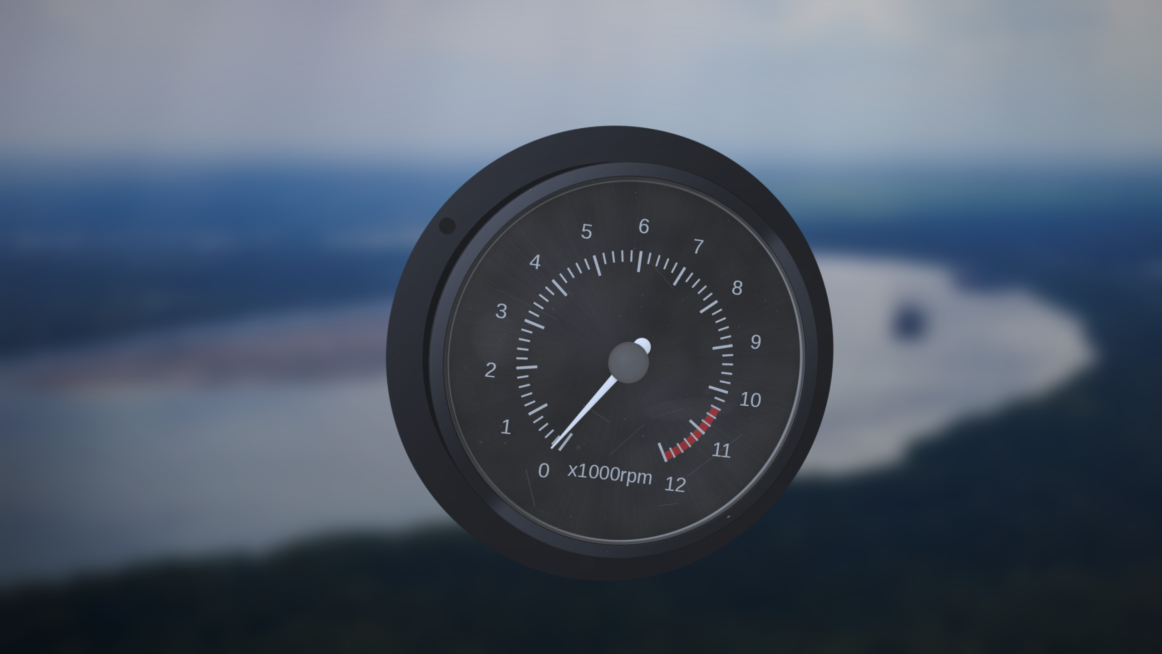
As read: 200,rpm
